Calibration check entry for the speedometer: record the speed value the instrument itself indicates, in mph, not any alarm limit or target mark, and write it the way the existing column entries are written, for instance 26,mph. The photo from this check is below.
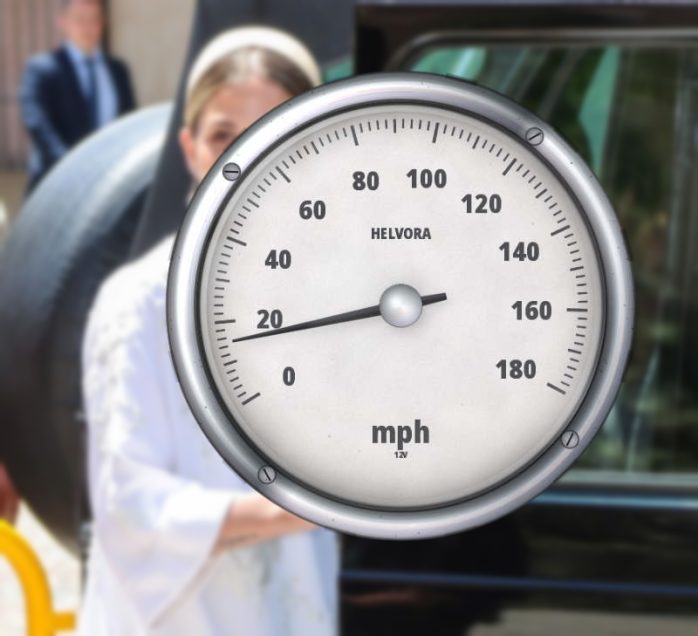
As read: 15,mph
